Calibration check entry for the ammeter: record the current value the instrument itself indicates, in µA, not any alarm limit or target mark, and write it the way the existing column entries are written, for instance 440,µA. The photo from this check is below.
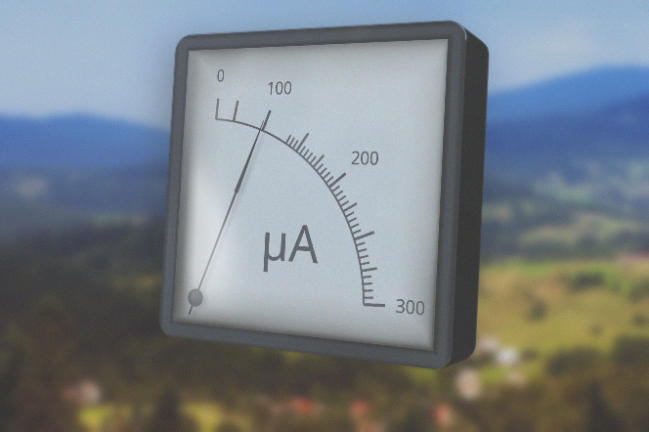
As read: 100,µA
